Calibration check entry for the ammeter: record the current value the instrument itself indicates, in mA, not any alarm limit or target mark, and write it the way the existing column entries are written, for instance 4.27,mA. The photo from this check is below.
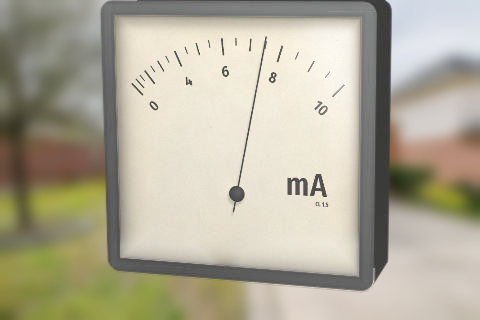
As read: 7.5,mA
